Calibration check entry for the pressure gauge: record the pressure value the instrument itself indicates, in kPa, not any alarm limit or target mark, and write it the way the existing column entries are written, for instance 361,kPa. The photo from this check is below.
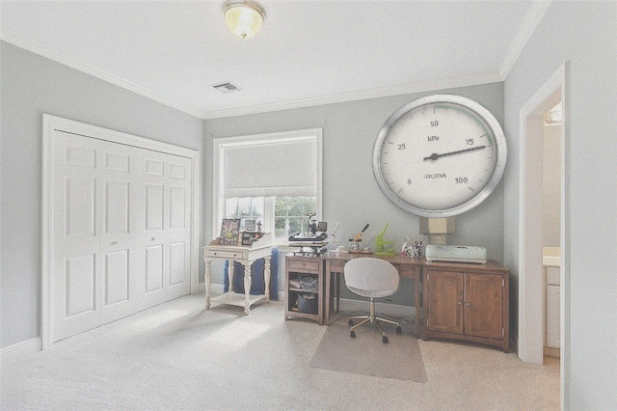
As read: 80,kPa
